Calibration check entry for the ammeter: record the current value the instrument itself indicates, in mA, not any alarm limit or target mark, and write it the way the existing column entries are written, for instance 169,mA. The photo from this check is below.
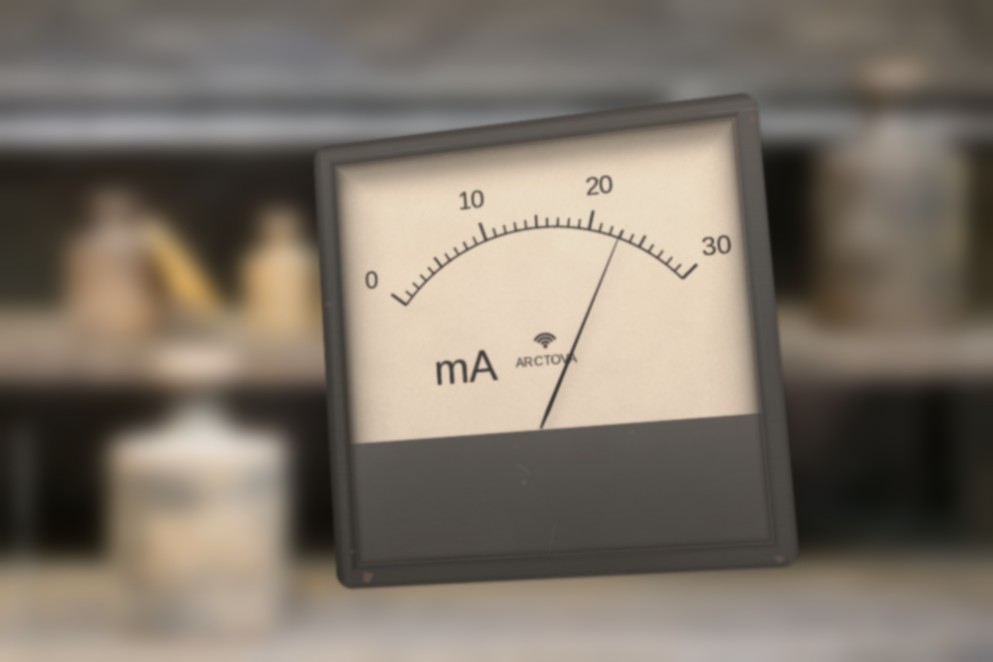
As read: 23,mA
